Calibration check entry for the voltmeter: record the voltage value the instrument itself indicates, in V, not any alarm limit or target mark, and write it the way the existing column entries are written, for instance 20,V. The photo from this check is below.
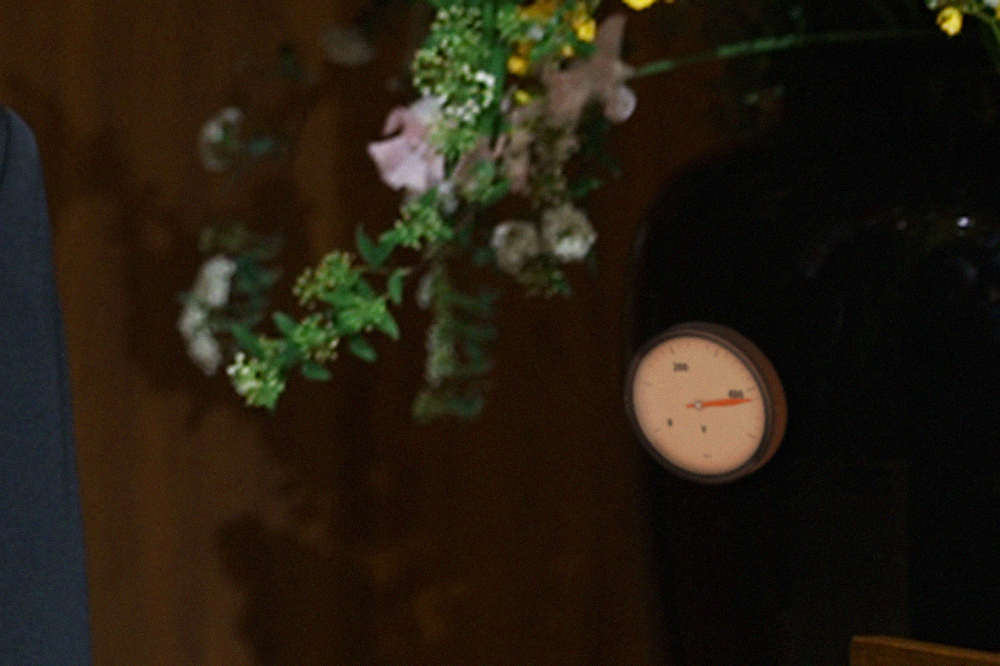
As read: 420,V
